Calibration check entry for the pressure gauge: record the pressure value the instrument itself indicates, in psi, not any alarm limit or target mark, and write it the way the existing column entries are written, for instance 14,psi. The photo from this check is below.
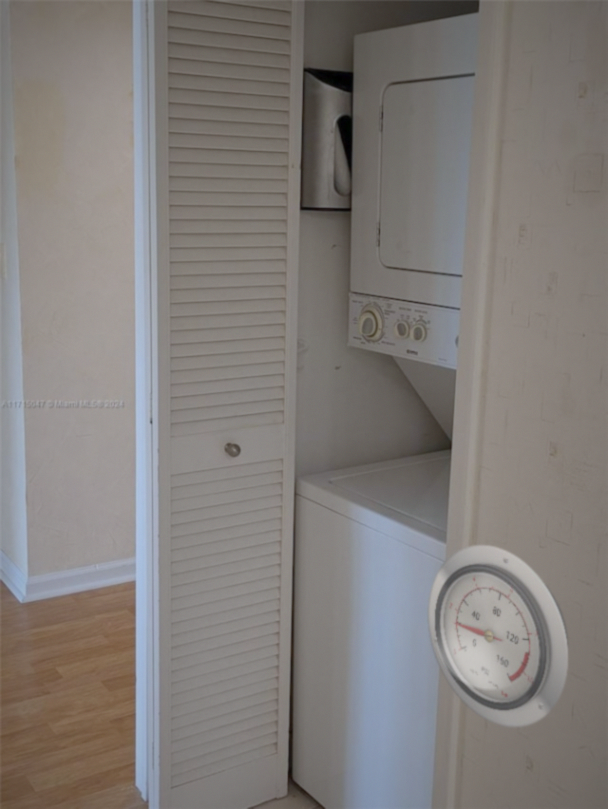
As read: 20,psi
